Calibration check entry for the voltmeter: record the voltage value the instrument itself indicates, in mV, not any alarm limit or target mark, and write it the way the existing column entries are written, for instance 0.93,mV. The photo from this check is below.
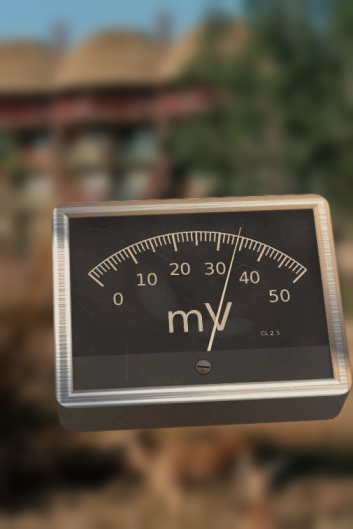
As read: 34,mV
